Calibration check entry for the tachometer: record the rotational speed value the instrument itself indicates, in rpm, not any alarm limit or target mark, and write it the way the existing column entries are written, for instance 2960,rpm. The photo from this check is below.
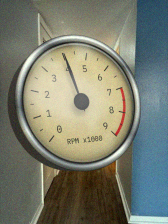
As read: 4000,rpm
